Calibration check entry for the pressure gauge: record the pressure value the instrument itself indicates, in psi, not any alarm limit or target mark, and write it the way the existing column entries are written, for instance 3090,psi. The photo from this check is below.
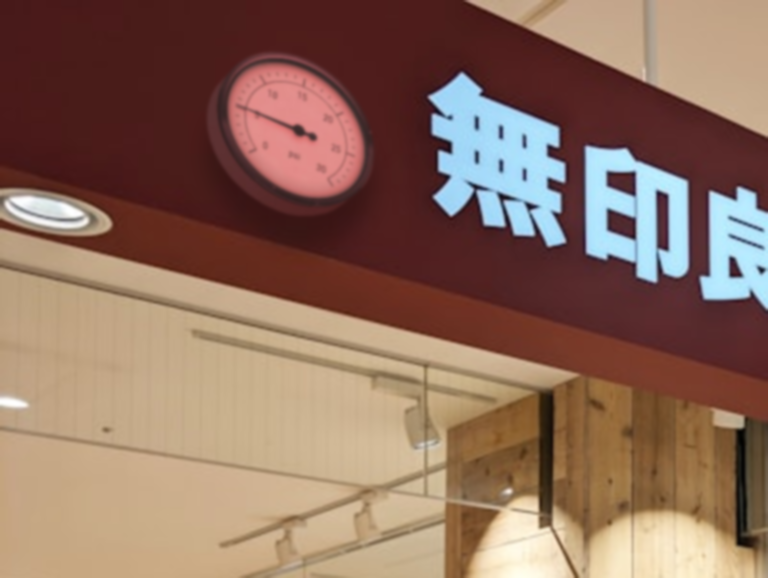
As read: 5,psi
